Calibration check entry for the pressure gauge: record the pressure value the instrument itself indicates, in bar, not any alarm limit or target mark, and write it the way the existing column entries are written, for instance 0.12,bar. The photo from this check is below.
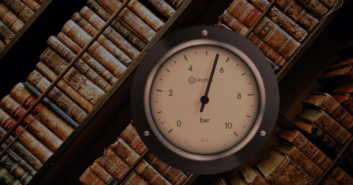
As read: 5.5,bar
